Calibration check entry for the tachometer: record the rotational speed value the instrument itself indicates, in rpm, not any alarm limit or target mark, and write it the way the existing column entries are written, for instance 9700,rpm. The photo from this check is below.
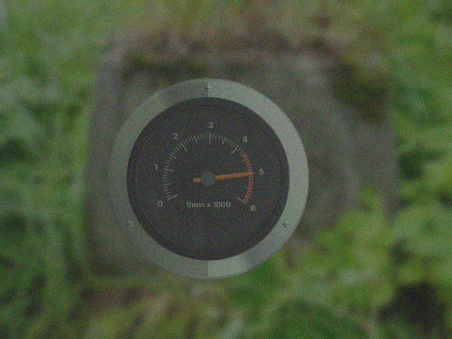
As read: 5000,rpm
